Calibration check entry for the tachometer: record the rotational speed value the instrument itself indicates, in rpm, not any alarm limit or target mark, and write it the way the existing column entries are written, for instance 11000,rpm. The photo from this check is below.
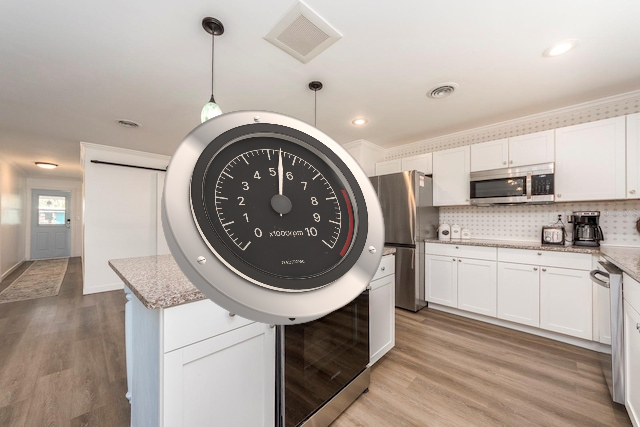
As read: 5400,rpm
